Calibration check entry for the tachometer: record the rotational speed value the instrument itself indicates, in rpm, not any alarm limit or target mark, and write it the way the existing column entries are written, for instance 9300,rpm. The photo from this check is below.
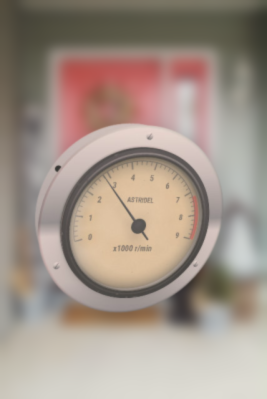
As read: 2800,rpm
